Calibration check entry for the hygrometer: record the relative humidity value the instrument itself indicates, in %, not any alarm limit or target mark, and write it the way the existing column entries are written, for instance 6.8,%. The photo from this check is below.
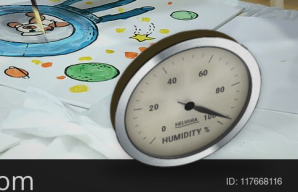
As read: 96,%
